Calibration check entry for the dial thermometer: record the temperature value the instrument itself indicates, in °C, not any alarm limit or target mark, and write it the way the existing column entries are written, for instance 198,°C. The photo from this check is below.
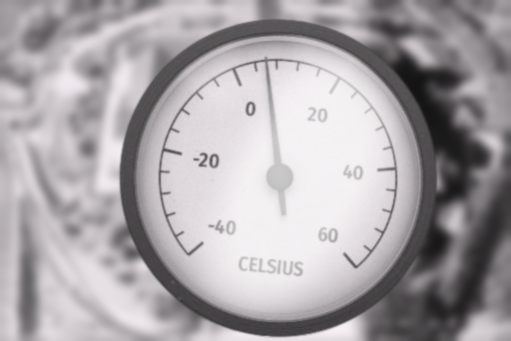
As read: 6,°C
